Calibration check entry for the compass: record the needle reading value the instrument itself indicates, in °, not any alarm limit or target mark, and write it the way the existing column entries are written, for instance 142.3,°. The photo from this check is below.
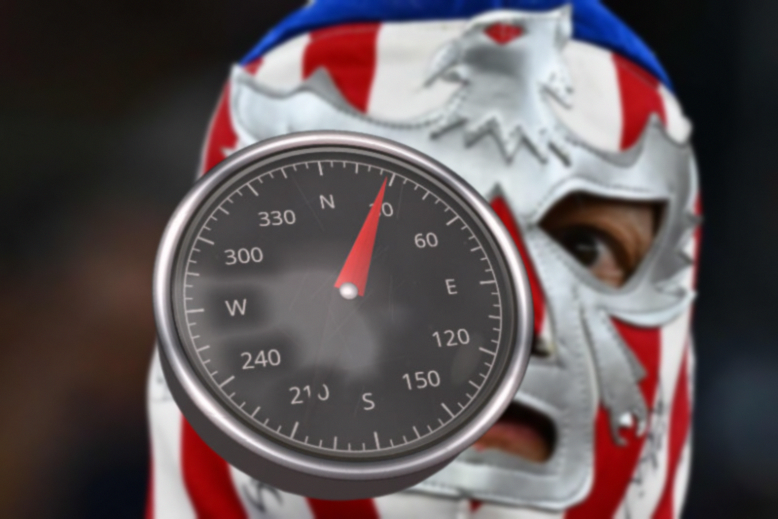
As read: 27.5,°
